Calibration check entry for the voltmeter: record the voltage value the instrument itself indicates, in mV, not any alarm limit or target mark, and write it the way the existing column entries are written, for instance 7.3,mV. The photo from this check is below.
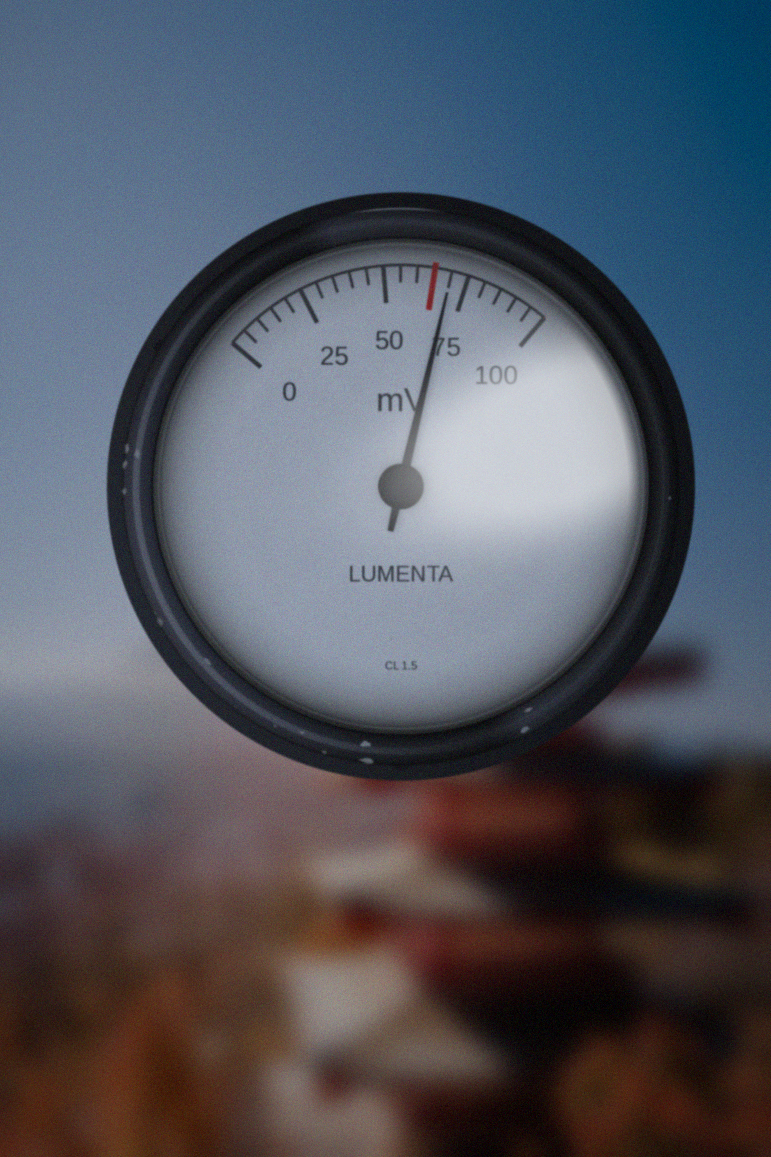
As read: 70,mV
